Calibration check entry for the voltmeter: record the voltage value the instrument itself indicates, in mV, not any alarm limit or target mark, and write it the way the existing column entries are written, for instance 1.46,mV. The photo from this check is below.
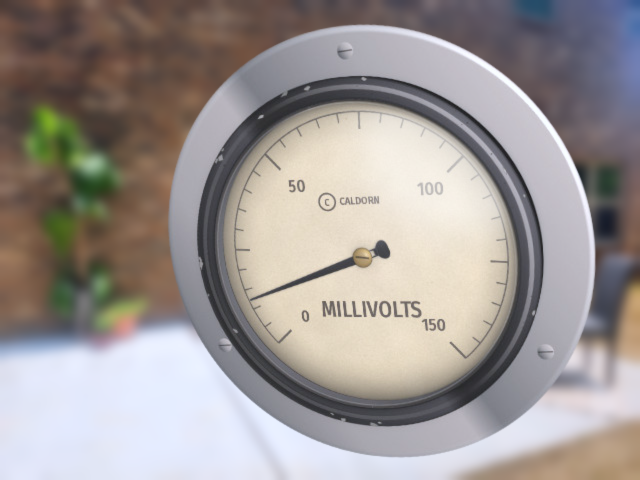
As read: 12.5,mV
